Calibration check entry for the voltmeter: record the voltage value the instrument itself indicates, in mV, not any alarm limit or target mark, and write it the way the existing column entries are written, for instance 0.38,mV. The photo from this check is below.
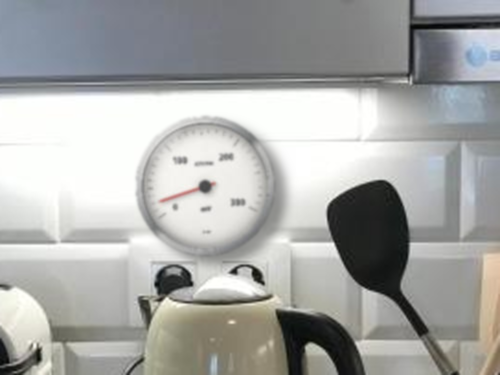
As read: 20,mV
